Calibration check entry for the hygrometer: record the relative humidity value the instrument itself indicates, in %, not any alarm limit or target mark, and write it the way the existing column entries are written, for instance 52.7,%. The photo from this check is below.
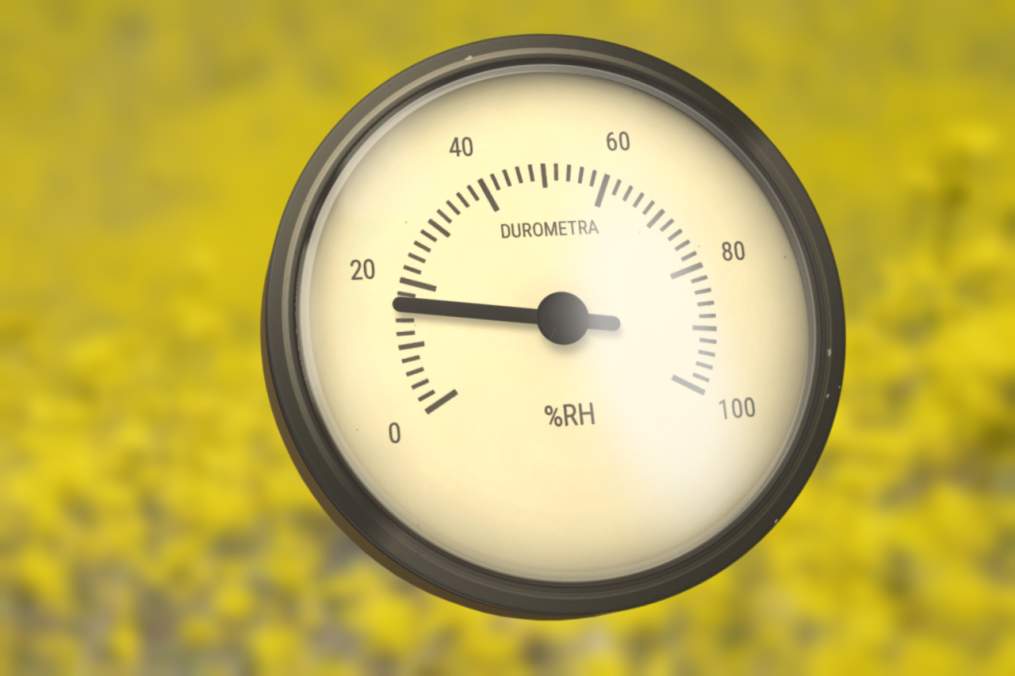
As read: 16,%
